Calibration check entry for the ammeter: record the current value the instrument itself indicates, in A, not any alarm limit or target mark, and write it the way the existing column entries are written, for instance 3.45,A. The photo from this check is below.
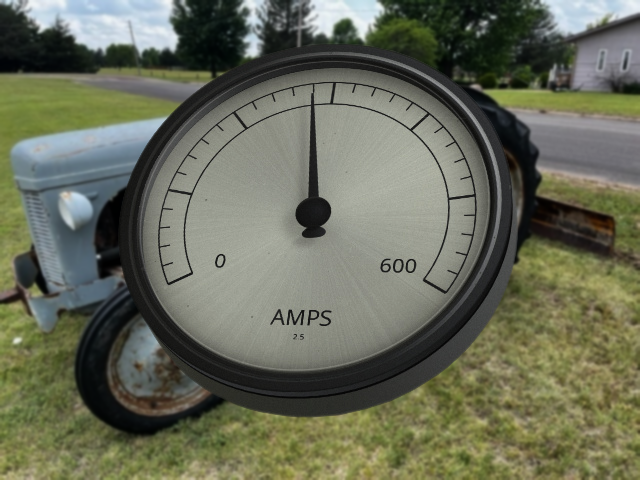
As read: 280,A
